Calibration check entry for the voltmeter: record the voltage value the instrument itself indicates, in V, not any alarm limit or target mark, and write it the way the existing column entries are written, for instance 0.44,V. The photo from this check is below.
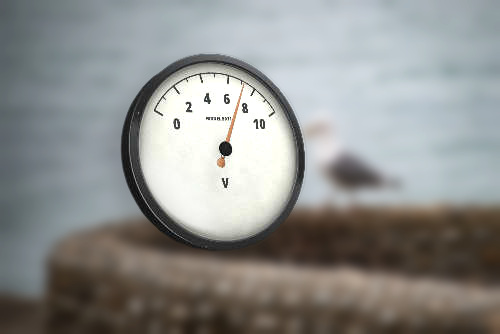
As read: 7,V
